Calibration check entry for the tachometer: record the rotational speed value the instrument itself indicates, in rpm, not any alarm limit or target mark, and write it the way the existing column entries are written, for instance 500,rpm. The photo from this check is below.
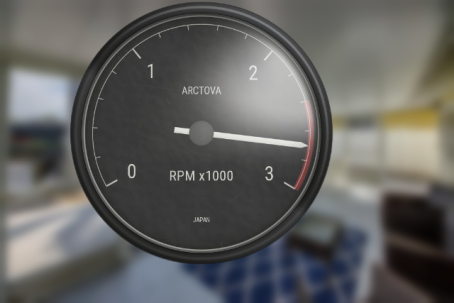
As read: 2700,rpm
